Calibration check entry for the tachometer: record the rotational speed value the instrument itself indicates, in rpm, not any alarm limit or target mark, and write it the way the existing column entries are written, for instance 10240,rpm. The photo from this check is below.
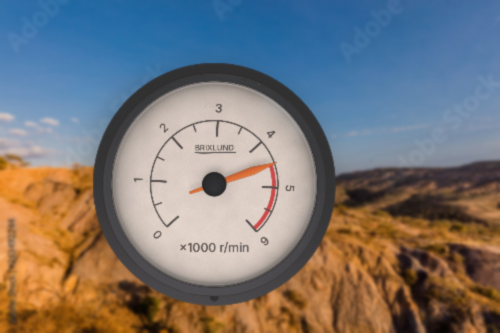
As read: 4500,rpm
